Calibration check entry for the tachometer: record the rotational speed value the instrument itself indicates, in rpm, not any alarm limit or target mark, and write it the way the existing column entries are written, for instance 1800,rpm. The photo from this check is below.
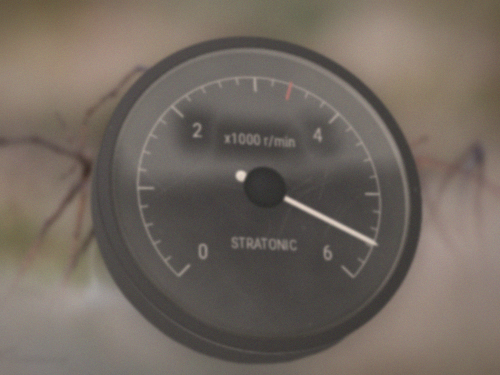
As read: 5600,rpm
